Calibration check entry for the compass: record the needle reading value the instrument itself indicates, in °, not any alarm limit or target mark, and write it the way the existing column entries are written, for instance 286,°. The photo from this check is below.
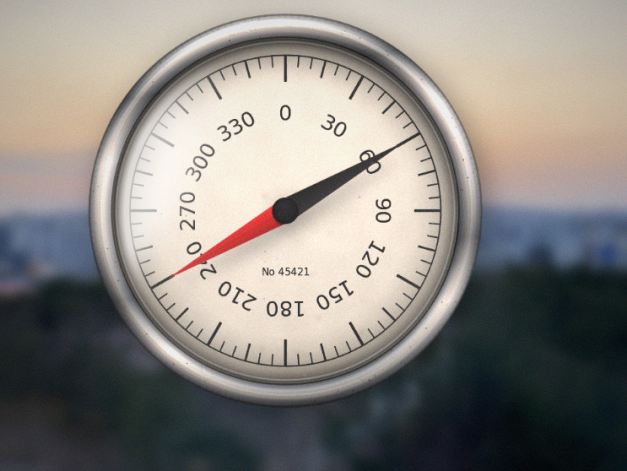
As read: 240,°
